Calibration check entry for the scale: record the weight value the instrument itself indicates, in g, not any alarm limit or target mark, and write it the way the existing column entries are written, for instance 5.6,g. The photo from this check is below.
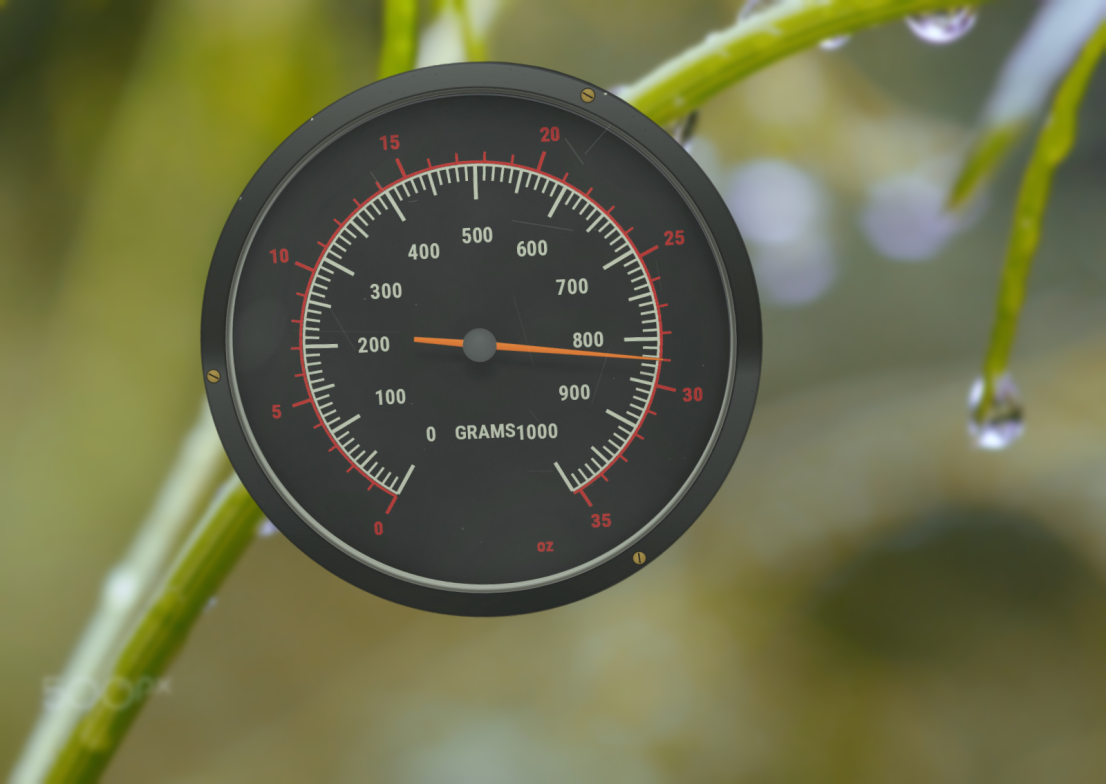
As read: 820,g
